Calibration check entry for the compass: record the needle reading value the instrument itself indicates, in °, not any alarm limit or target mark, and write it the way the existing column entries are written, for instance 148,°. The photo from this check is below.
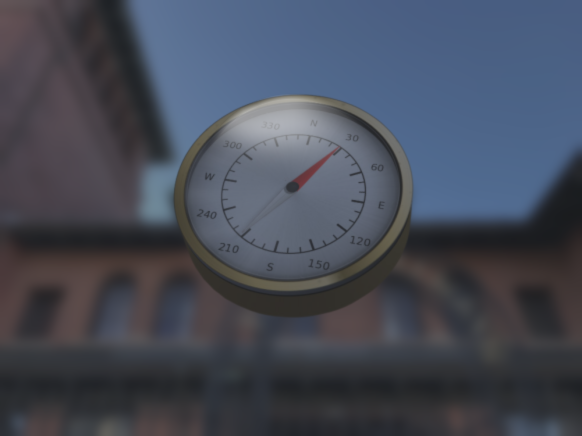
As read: 30,°
